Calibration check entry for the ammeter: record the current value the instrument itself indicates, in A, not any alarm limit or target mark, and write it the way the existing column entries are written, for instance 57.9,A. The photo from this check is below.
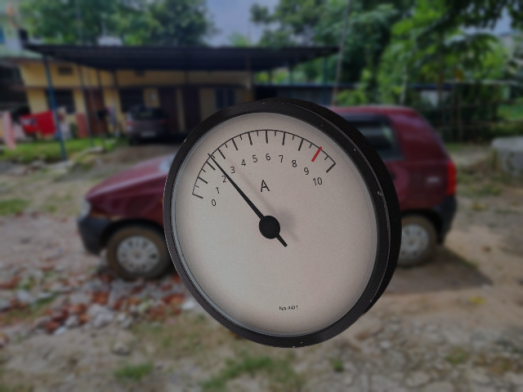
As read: 2.5,A
